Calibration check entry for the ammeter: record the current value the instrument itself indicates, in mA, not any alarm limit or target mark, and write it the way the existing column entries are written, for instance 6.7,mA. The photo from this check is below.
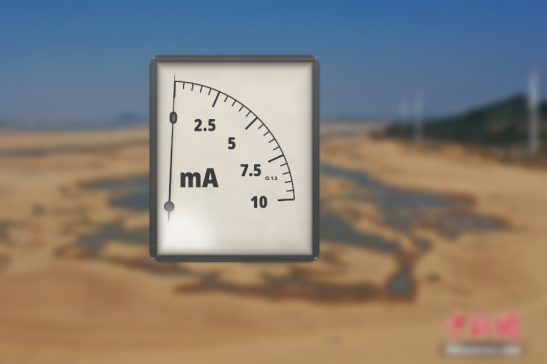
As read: 0,mA
